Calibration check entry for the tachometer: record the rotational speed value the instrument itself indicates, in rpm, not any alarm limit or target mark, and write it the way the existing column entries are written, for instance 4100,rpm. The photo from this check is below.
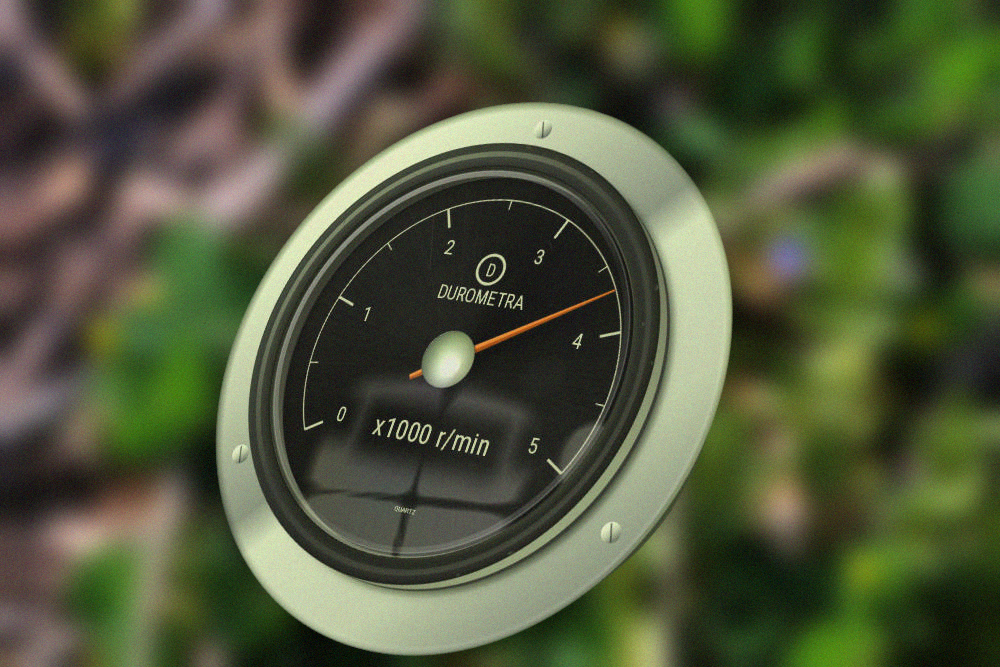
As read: 3750,rpm
